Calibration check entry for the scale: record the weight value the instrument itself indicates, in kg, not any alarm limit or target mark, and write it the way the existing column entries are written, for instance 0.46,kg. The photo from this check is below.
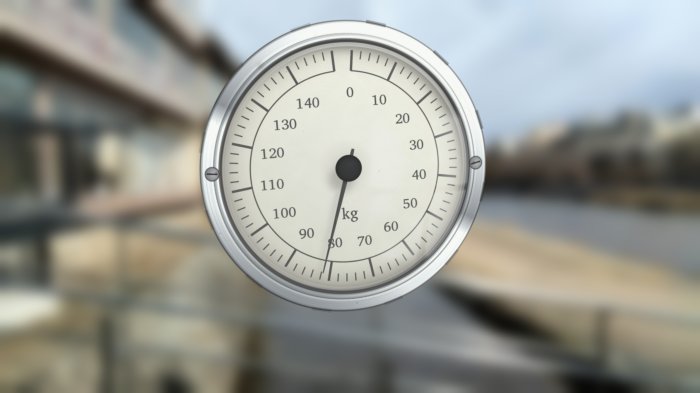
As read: 82,kg
